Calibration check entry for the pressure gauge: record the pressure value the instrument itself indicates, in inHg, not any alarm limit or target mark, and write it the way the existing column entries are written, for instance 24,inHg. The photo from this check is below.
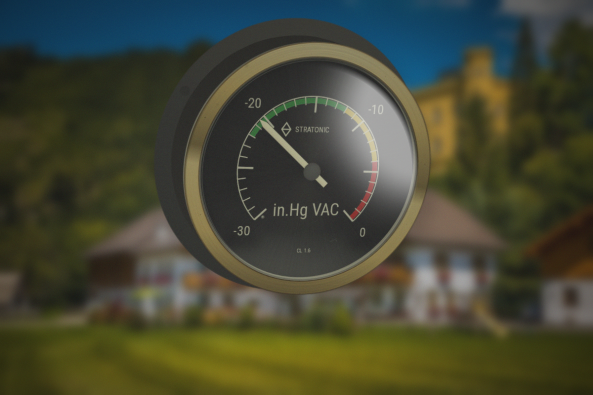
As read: -20.5,inHg
